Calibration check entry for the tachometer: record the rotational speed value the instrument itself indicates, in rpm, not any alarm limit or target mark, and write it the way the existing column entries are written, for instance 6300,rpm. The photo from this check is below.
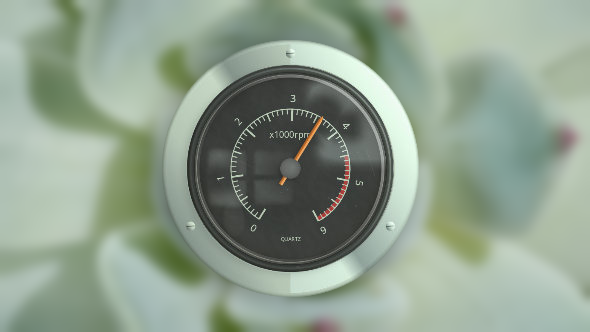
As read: 3600,rpm
